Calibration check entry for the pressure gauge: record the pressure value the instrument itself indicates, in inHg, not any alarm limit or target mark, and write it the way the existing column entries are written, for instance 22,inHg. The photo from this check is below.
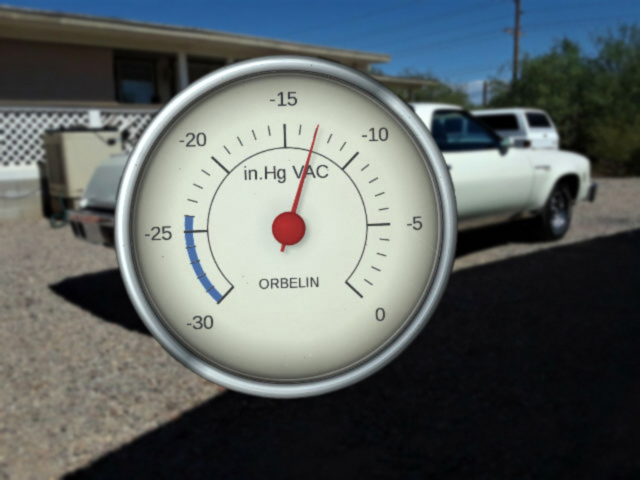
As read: -13,inHg
